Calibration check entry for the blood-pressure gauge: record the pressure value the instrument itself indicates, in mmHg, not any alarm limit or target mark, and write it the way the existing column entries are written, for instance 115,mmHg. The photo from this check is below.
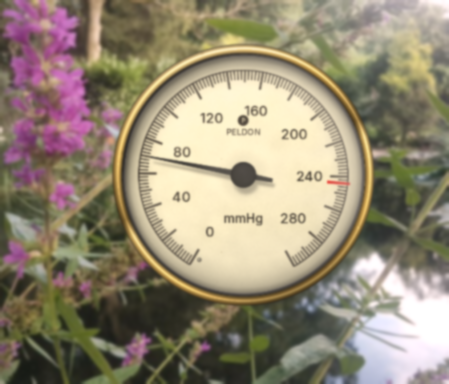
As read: 70,mmHg
